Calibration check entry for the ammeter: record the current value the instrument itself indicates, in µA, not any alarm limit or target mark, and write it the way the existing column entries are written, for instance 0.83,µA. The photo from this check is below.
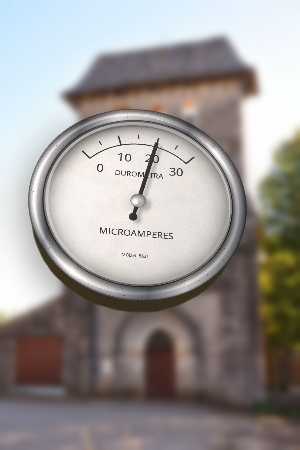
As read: 20,µA
